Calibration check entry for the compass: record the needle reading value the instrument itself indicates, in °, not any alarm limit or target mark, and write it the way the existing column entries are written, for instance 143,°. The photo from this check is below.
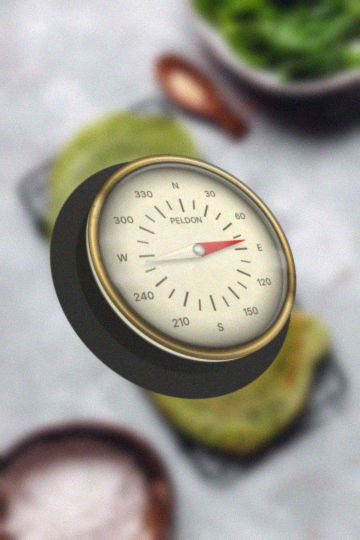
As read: 82.5,°
